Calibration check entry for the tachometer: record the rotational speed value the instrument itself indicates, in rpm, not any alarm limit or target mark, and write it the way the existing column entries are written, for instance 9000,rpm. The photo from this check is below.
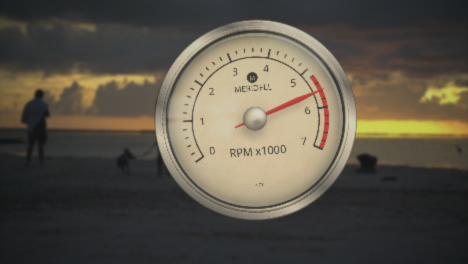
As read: 5600,rpm
